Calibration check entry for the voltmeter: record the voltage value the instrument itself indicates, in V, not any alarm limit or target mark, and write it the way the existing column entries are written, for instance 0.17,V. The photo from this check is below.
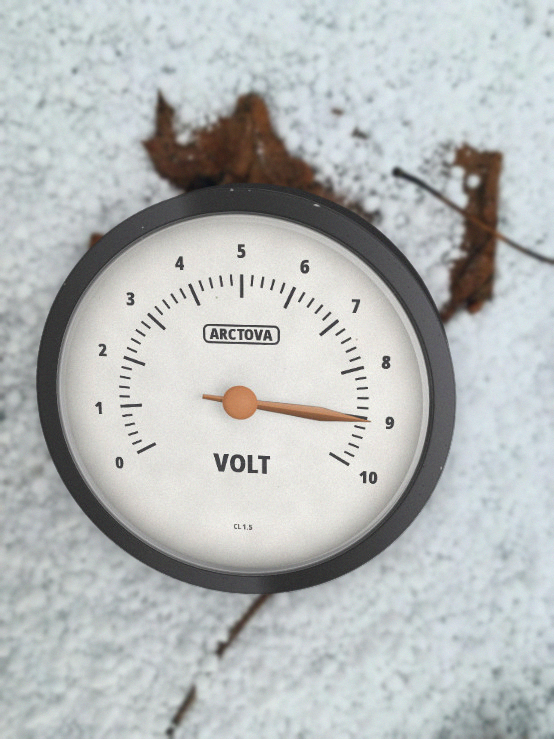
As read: 9,V
